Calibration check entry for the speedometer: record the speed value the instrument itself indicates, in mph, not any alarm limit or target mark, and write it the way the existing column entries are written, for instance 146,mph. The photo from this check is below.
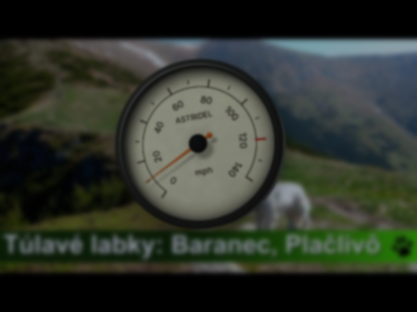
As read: 10,mph
